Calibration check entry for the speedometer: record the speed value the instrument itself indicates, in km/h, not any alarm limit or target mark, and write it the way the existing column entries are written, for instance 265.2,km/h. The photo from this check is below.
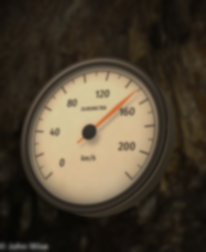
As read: 150,km/h
